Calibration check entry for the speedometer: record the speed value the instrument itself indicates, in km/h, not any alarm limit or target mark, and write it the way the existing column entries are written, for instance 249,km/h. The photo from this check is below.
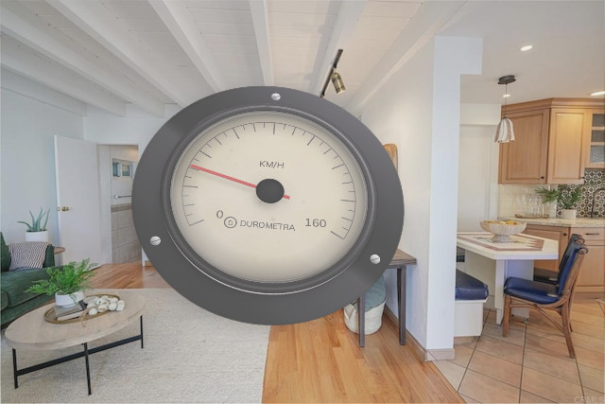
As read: 30,km/h
